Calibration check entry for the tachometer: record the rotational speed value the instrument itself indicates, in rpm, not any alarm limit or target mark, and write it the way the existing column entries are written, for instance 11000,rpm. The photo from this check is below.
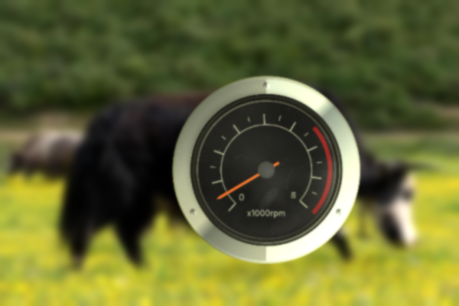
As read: 500,rpm
